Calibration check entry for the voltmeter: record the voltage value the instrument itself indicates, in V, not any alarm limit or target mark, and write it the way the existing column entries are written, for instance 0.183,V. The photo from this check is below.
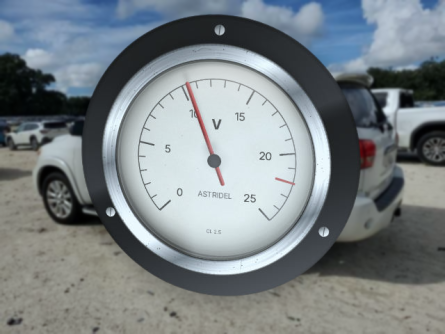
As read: 10.5,V
